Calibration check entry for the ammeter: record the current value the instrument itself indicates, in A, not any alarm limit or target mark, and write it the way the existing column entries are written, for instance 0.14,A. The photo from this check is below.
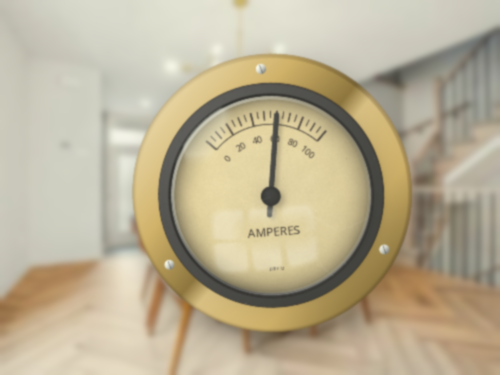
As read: 60,A
